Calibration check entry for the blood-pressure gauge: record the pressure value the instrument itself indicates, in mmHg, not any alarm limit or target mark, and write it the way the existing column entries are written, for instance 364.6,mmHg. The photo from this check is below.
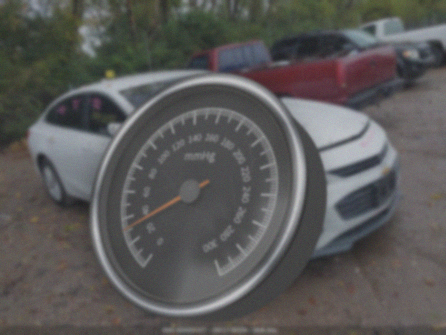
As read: 30,mmHg
